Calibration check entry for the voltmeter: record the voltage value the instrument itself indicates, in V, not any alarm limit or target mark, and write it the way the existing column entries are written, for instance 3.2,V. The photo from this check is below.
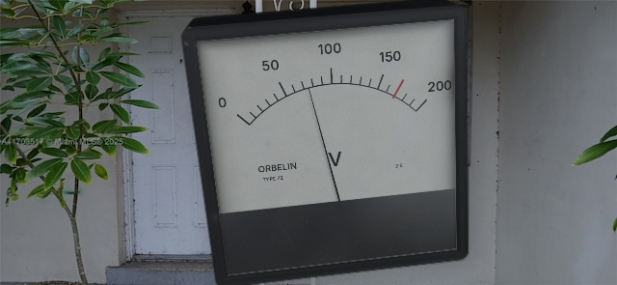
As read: 75,V
